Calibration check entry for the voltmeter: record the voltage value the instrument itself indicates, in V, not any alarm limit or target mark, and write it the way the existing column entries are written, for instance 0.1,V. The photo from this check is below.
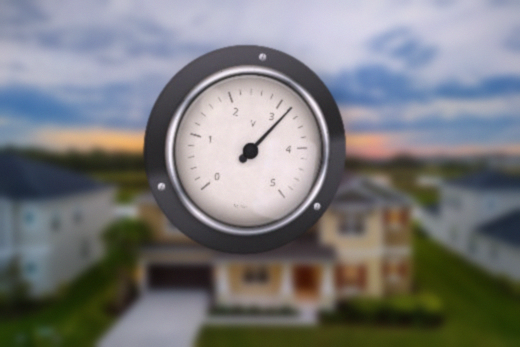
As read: 3.2,V
